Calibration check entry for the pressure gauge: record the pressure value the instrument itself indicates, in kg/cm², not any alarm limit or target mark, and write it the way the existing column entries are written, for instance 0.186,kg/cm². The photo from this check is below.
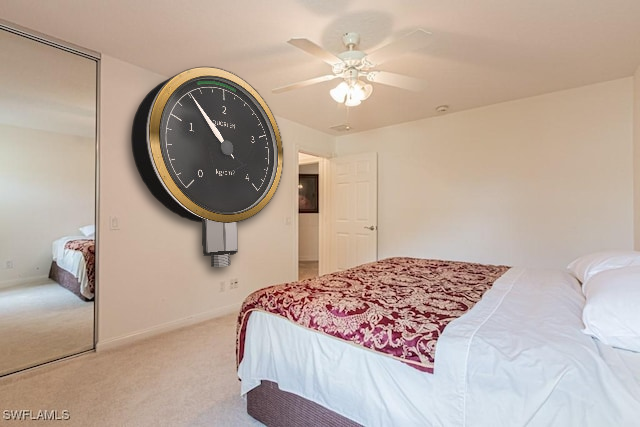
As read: 1.4,kg/cm²
